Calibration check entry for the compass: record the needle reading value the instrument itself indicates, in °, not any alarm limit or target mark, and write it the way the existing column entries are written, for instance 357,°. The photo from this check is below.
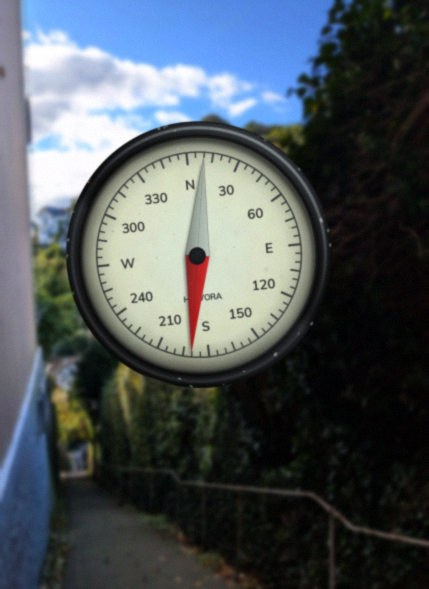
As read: 190,°
